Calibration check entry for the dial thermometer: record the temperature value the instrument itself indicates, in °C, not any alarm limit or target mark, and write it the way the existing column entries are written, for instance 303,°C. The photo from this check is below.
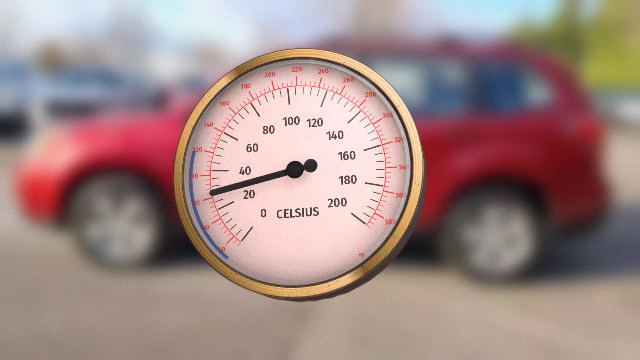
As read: 28,°C
